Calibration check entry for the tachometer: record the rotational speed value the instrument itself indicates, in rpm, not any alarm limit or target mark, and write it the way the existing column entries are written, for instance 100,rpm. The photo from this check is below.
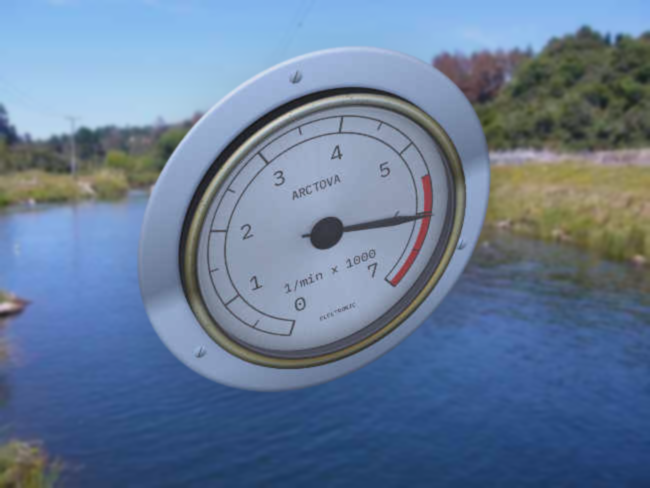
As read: 6000,rpm
